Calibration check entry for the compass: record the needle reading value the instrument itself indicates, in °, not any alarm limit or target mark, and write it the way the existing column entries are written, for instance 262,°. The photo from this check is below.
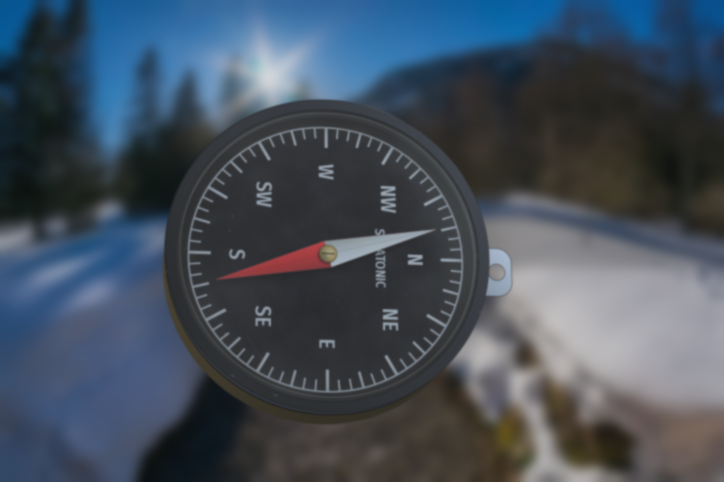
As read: 165,°
